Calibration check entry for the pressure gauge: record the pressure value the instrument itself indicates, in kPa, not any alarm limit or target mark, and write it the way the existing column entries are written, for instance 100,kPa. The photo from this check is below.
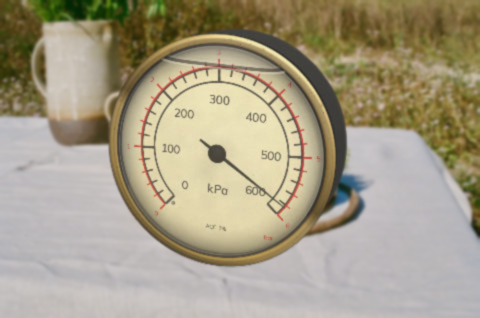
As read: 580,kPa
